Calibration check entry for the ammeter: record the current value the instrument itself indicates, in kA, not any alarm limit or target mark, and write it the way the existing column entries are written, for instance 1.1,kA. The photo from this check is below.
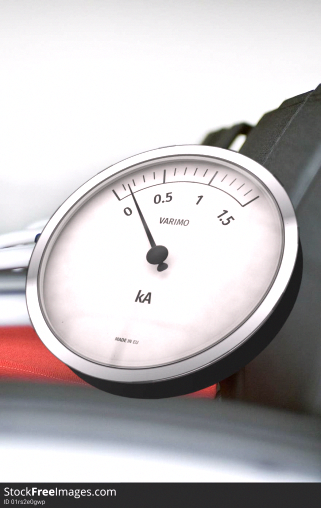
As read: 0.15,kA
